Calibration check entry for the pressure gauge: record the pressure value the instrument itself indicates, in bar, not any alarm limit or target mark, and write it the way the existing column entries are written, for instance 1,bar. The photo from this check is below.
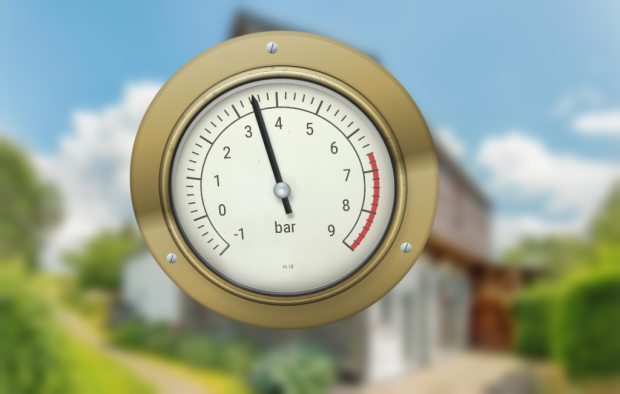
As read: 3.5,bar
